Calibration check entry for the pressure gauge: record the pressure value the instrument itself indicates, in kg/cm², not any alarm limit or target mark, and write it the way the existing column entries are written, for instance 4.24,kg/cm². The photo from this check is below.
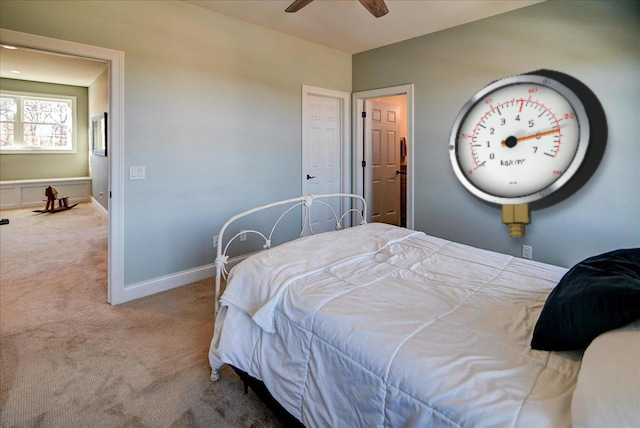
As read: 6,kg/cm²
